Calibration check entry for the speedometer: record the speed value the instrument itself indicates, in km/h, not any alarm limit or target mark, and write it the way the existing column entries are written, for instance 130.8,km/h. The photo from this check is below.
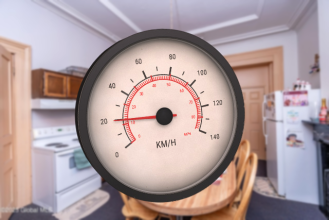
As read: 20,km/h
